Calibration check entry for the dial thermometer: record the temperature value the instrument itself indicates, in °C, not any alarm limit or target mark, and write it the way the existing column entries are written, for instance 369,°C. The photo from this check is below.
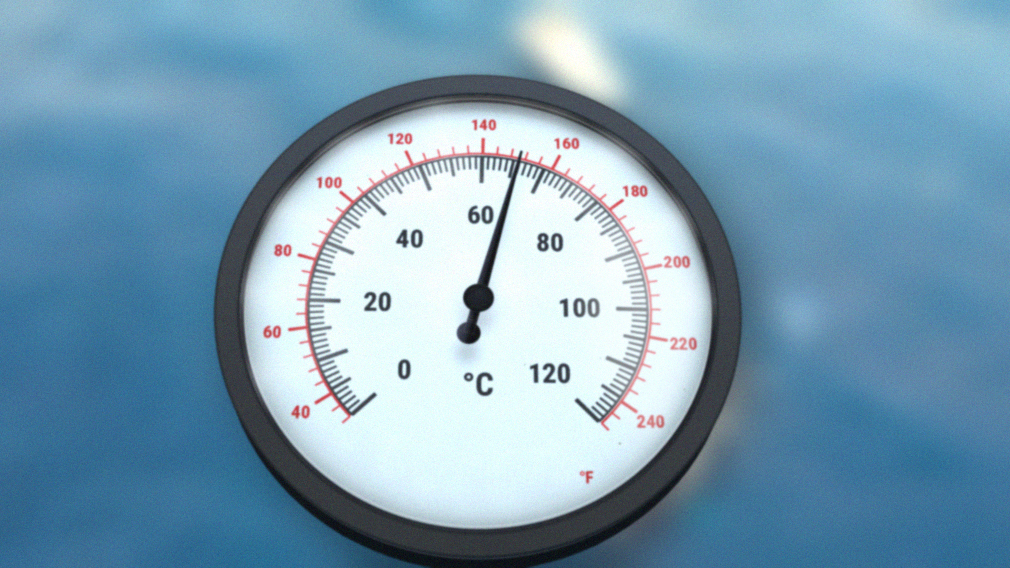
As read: 66,°C
